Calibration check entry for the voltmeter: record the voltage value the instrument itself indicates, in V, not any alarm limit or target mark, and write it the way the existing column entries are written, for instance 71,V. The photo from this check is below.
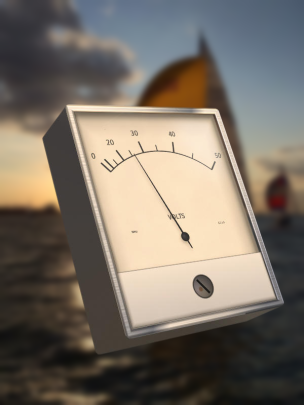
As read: 25,V
